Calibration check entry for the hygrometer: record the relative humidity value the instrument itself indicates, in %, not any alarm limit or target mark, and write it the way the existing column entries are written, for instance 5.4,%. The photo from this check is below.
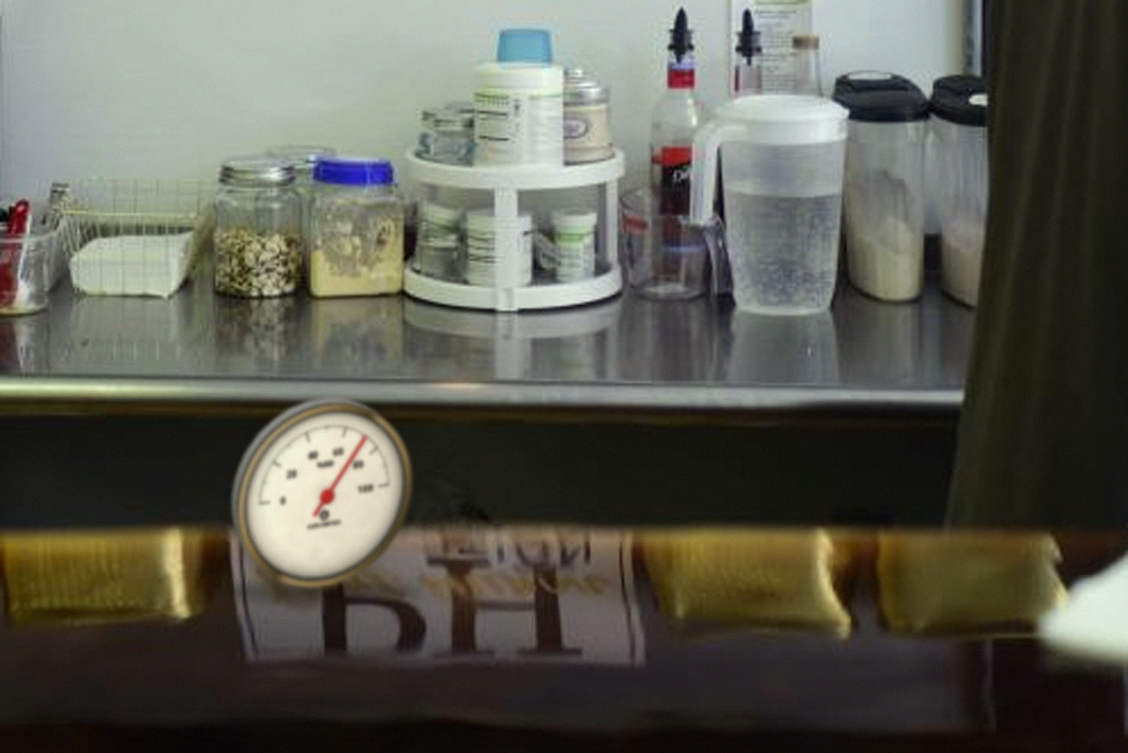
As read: 70,%
